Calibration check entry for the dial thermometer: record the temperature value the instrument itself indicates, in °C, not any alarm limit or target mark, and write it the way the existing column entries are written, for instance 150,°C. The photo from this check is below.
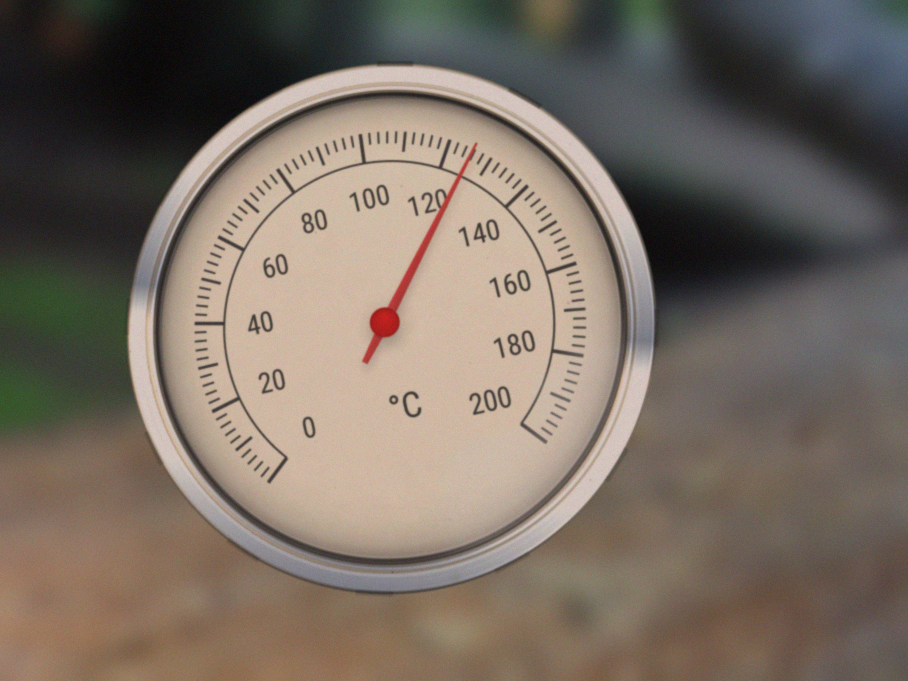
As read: 126,°C
